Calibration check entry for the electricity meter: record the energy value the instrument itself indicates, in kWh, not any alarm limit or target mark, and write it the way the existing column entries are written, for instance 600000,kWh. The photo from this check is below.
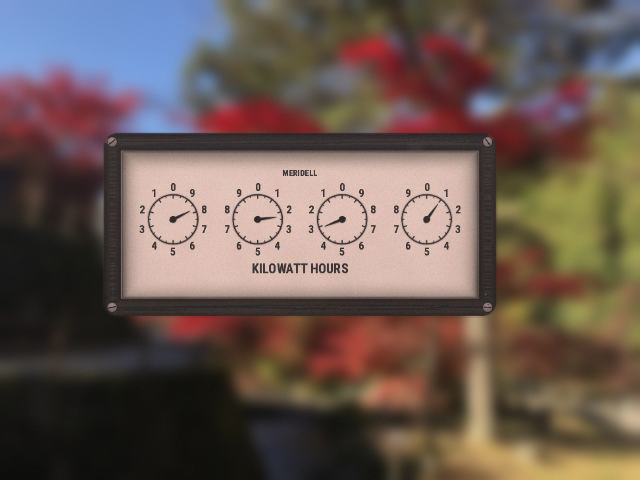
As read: 8231,kWh
